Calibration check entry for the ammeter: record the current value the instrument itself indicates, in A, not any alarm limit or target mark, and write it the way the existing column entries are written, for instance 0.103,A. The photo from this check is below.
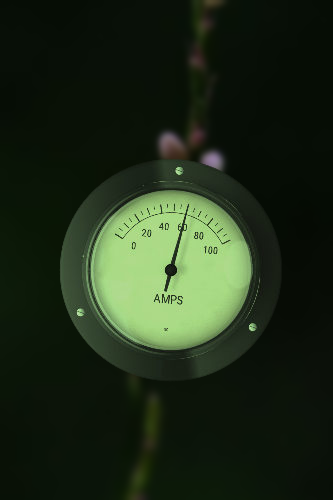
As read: 60,A
